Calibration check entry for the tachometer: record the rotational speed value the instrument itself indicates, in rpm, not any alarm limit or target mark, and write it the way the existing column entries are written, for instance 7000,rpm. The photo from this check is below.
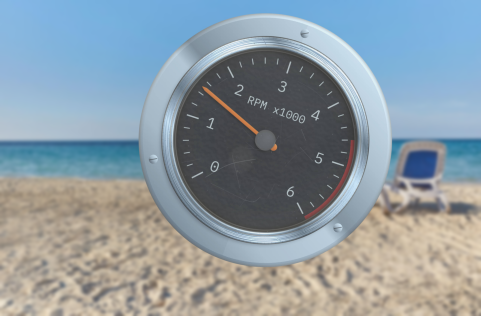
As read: 1500,rpm
